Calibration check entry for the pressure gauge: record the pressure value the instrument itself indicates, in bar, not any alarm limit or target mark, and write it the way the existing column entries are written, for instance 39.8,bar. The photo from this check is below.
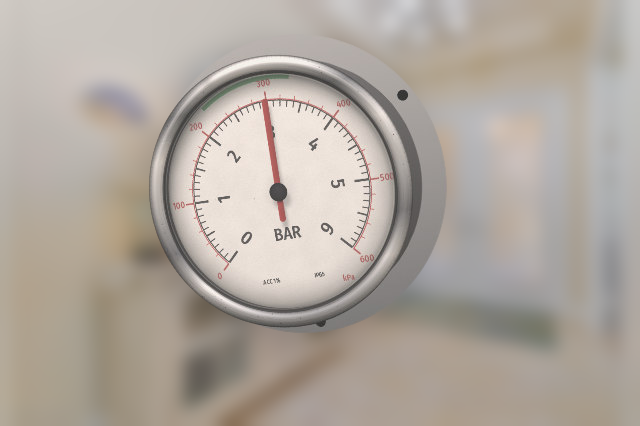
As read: 3,bar
